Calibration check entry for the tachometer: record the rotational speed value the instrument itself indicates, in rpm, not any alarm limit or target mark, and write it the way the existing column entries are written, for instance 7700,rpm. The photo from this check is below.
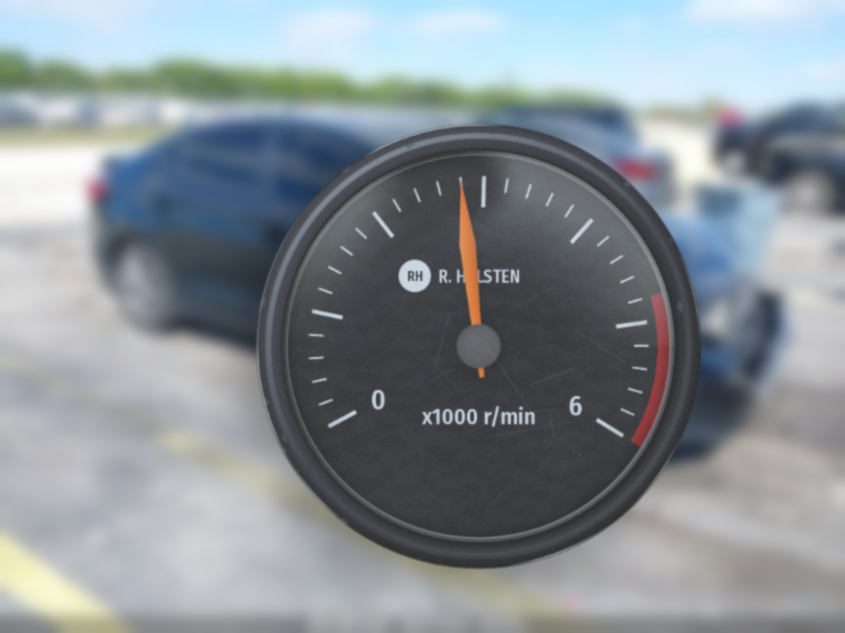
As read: 2800,rpm
